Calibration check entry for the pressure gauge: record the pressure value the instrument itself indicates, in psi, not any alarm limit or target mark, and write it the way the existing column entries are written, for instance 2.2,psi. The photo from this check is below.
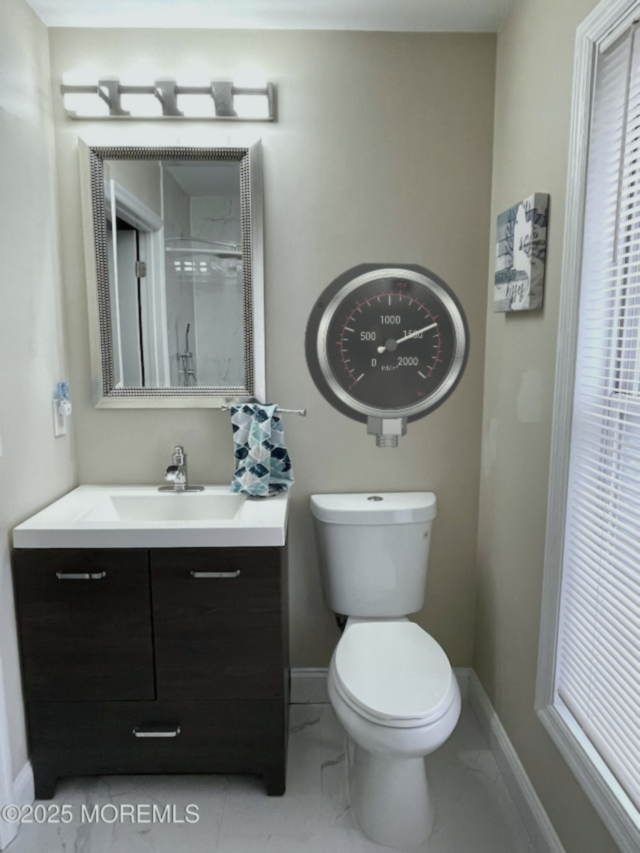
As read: 1500,psi
